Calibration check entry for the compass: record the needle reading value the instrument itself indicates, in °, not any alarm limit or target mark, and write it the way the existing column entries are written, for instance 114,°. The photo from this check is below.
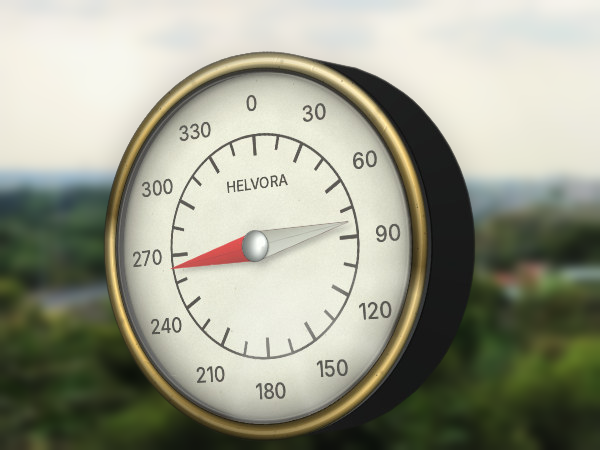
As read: 262.5,°
